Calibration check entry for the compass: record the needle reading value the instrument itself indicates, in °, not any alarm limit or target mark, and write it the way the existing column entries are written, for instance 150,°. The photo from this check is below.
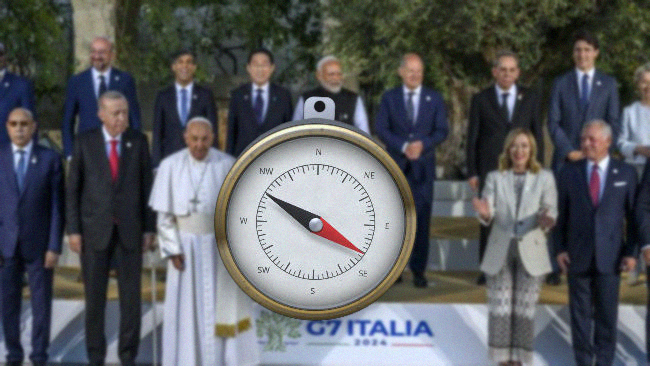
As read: 120,°
